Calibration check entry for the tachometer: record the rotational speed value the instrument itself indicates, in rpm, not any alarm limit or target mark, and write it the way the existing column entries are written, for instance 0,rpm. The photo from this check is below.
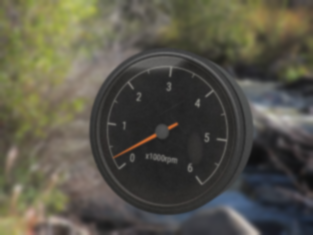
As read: 250,rpm
